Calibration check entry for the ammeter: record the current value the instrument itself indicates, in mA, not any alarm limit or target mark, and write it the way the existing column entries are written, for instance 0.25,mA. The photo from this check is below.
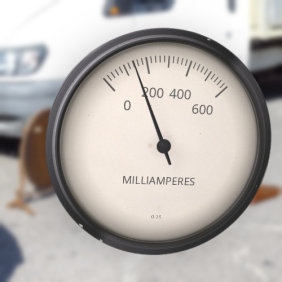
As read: 140,mA
